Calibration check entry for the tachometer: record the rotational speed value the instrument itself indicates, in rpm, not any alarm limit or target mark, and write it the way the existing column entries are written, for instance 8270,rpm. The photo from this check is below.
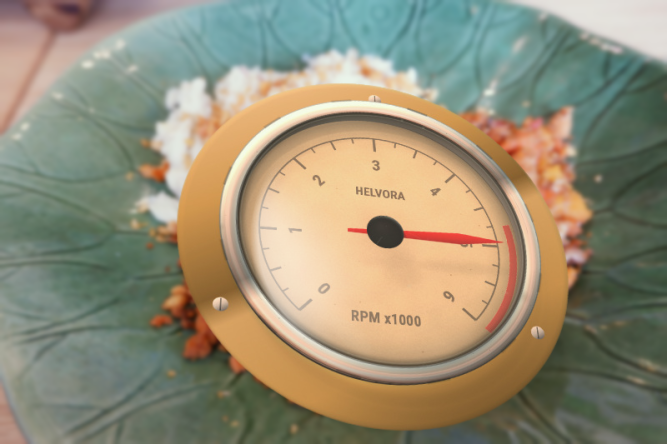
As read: 5000,rpm
